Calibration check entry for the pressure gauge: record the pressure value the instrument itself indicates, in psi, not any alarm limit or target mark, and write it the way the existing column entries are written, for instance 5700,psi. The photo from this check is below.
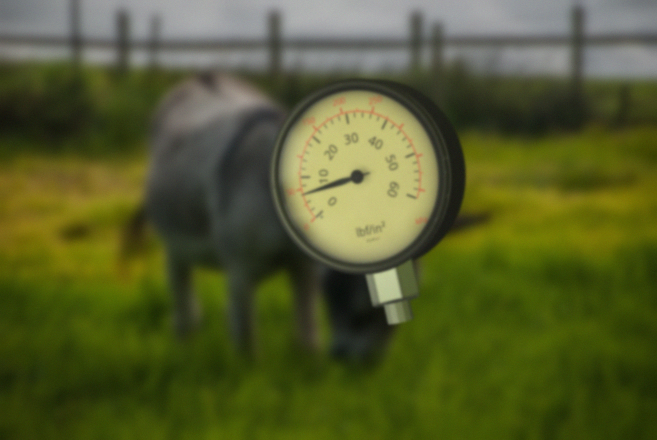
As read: 6,psi
